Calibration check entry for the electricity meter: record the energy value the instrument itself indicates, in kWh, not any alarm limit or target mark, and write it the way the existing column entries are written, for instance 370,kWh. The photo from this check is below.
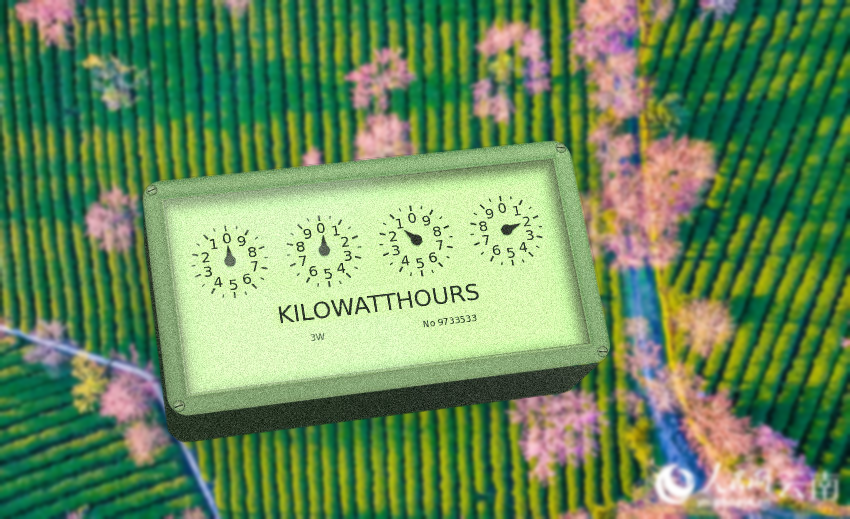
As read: 12,kWh
